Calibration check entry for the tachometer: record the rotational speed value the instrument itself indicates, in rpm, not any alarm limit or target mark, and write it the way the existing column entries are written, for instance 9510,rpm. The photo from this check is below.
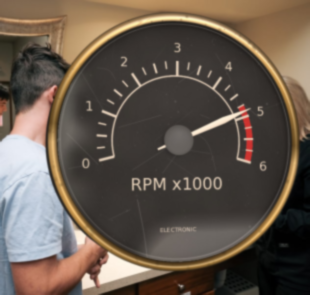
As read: 4875,rpm
